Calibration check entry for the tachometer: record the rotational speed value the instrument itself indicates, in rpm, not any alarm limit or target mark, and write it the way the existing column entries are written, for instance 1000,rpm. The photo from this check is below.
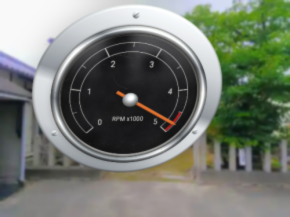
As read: 4750,rpm
